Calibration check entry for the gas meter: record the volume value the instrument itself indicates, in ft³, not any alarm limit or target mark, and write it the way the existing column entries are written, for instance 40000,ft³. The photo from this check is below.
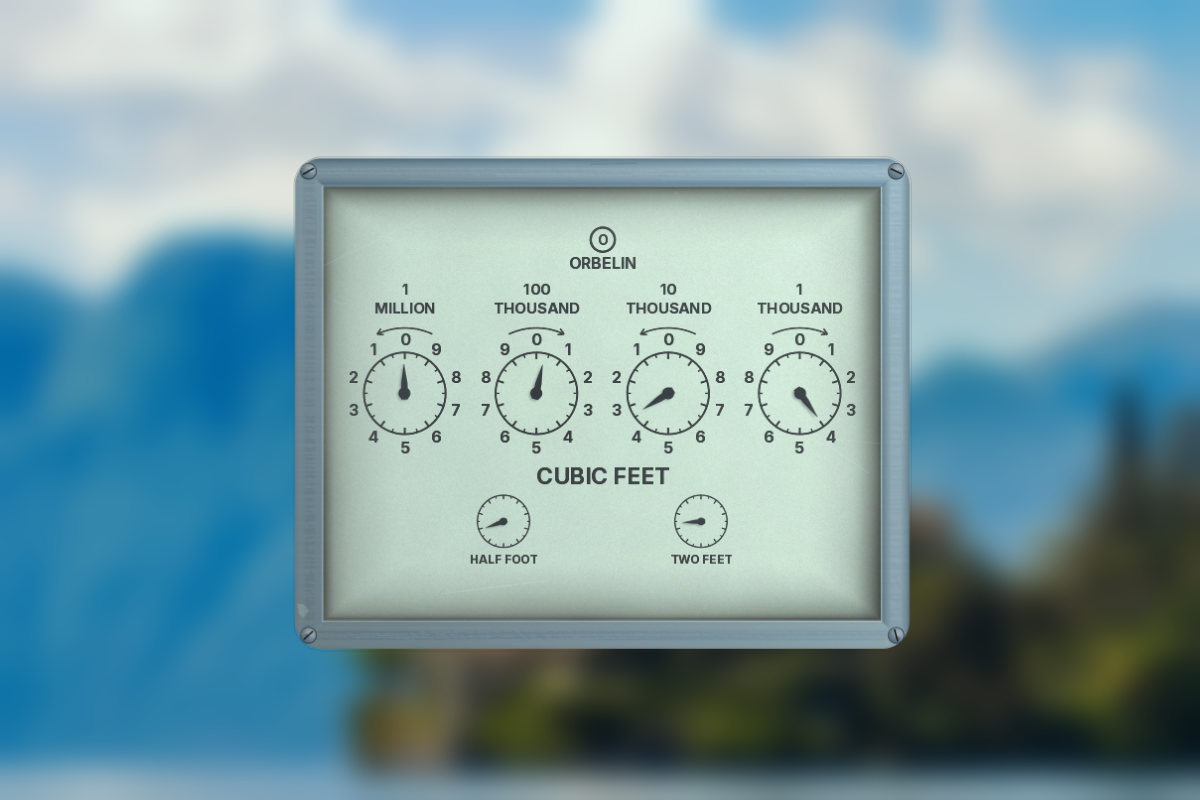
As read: 3400,ft³
